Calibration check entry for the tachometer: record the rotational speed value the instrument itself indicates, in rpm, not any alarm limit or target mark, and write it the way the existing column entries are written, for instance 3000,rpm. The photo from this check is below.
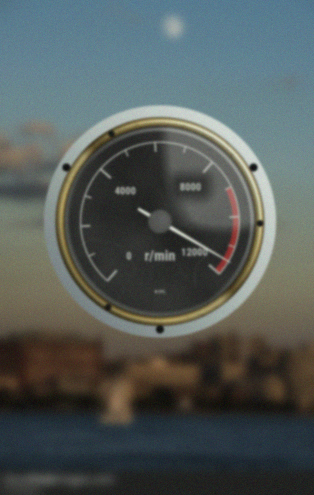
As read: 11500,rpm
